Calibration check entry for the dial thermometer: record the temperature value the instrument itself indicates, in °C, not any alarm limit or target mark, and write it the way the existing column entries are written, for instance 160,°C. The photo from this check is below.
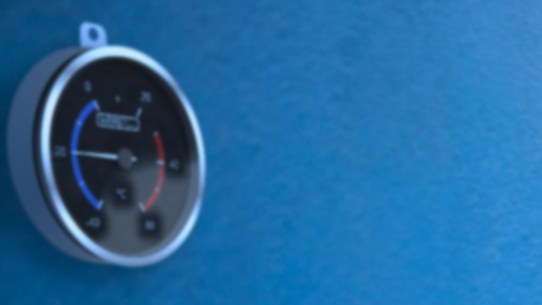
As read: -20,°C
